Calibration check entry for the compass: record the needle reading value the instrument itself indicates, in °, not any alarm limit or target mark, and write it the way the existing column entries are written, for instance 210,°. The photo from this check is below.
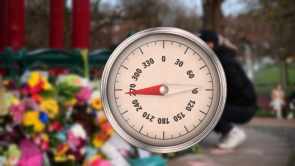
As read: 265,°
